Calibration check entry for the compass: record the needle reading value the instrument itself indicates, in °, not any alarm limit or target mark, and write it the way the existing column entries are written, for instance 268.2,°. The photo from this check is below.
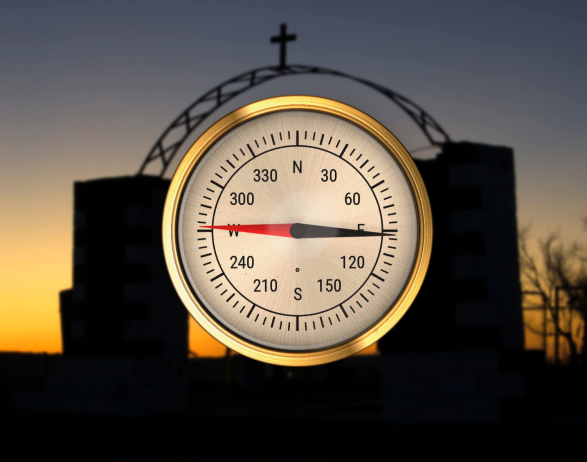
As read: 272.5,°
